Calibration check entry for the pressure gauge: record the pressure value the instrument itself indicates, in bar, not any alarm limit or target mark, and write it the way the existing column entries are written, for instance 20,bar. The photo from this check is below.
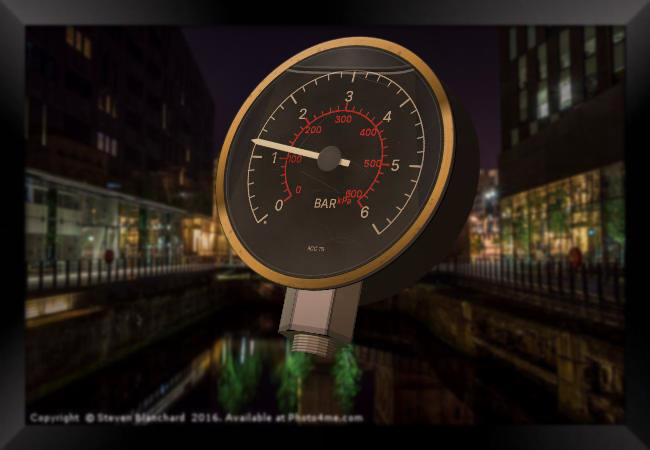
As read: 1.2,bar
